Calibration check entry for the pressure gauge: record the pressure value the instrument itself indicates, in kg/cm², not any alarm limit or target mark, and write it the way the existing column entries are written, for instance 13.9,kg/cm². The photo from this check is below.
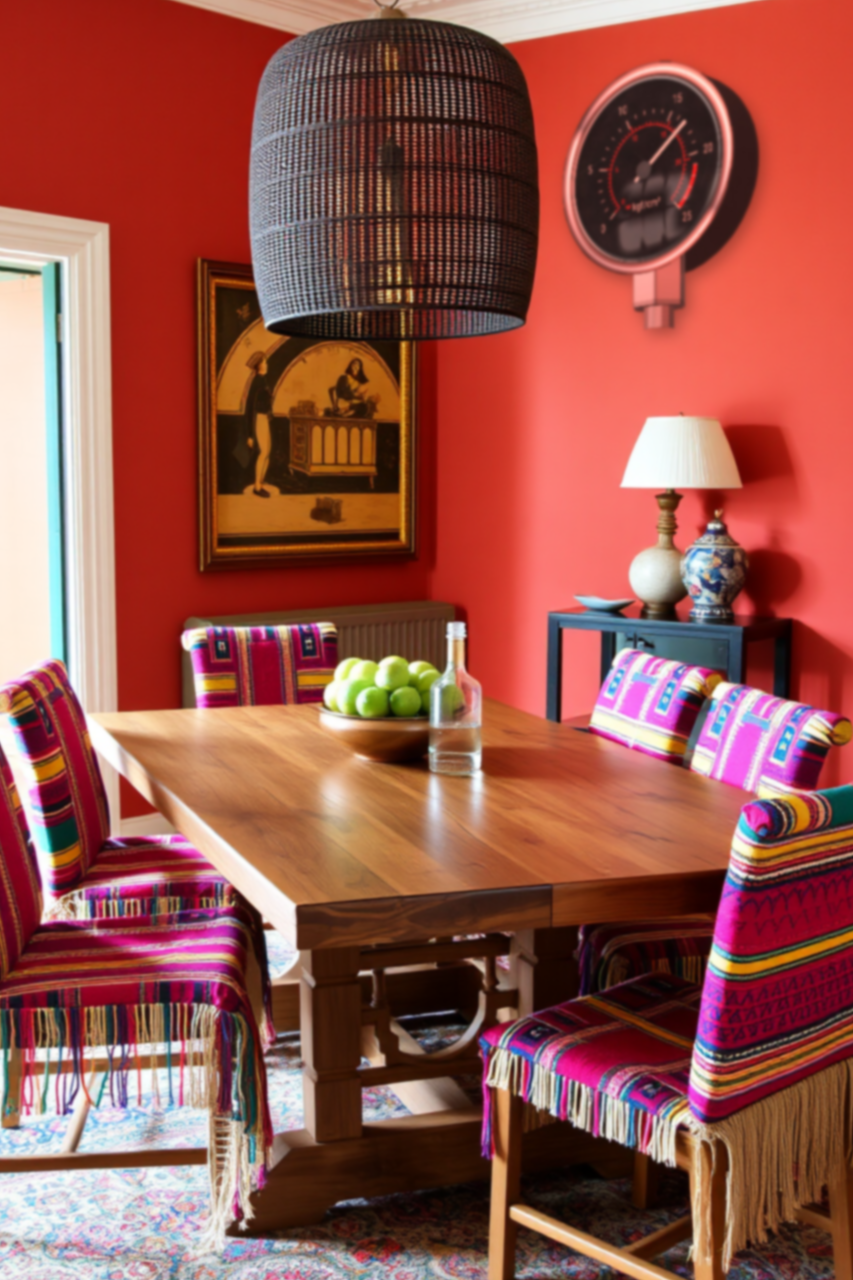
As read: 17,kg/cm²
